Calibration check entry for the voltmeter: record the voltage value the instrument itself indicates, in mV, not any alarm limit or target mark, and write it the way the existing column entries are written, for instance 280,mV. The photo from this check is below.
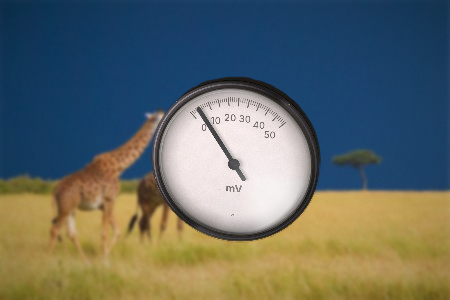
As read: 5,mV
